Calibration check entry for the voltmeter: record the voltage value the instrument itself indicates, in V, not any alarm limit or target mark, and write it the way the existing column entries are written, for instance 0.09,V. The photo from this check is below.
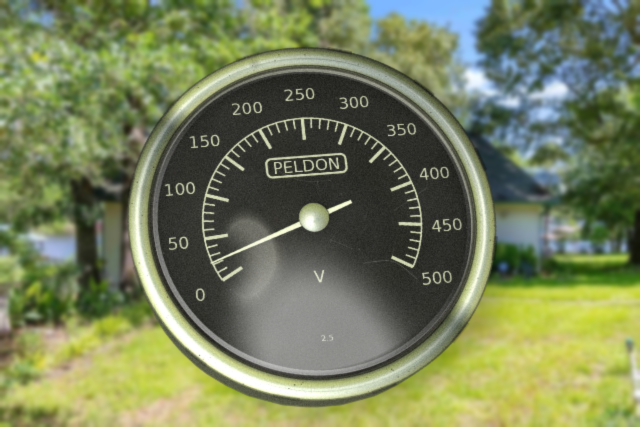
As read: 20,V
